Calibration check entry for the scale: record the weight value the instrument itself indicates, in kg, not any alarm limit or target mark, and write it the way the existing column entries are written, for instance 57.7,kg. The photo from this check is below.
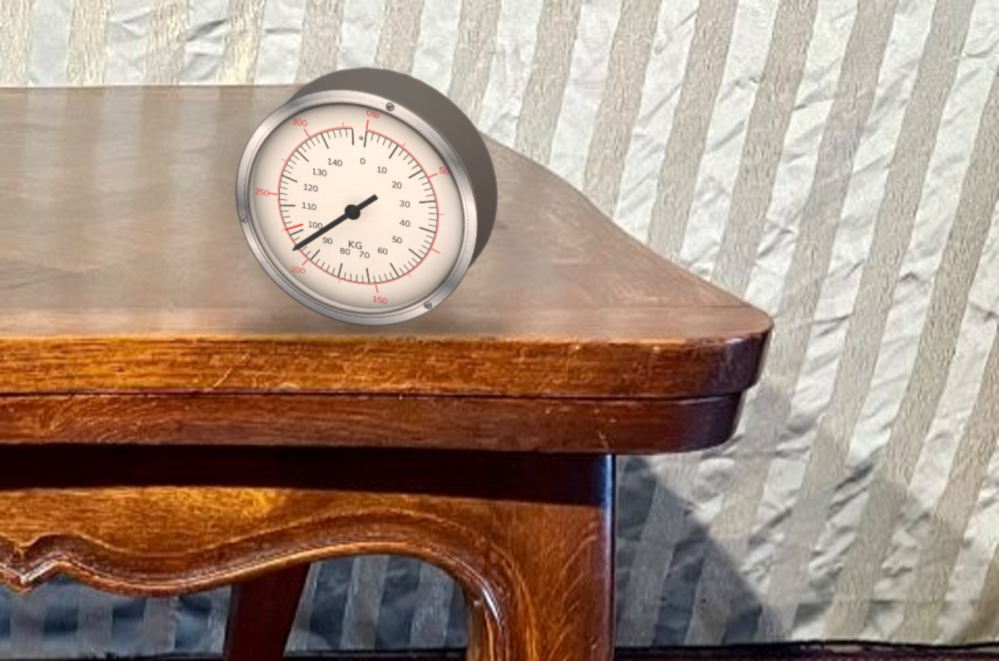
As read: 96,kg
